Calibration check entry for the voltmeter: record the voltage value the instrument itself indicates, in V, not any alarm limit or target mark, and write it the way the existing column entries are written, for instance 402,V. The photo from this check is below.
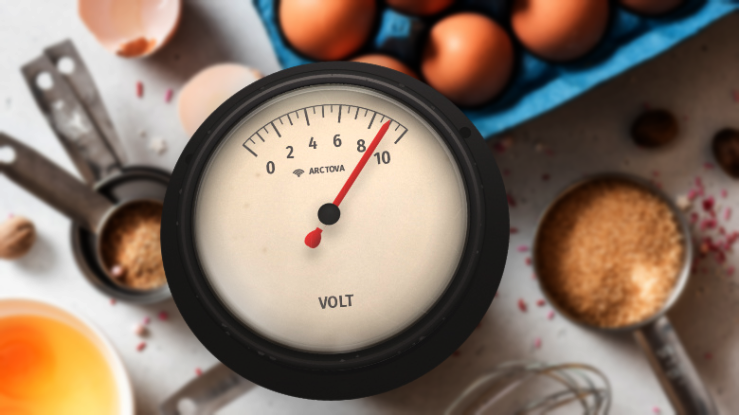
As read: 9,V
